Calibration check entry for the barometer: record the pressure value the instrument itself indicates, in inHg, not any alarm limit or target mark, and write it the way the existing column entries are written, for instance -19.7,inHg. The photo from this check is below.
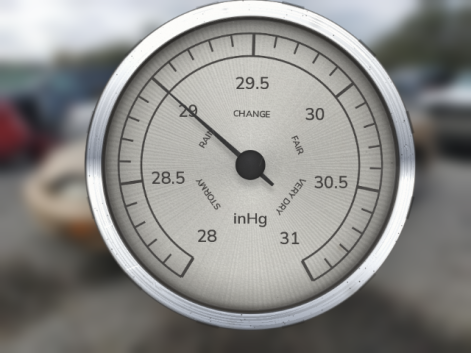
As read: 29,inHg
